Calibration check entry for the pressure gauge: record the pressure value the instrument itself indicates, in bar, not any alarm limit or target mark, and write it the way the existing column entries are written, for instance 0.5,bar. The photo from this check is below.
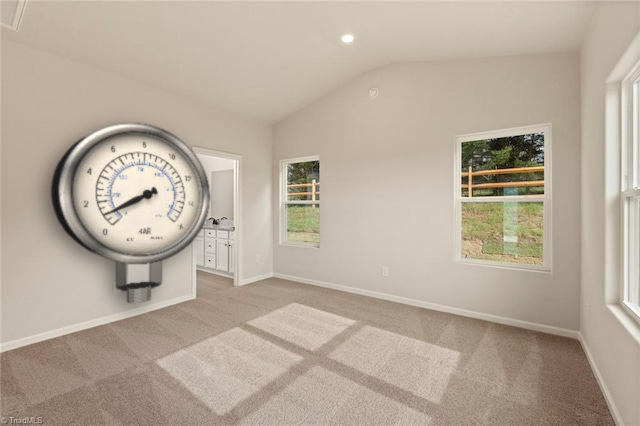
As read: 1,bar
